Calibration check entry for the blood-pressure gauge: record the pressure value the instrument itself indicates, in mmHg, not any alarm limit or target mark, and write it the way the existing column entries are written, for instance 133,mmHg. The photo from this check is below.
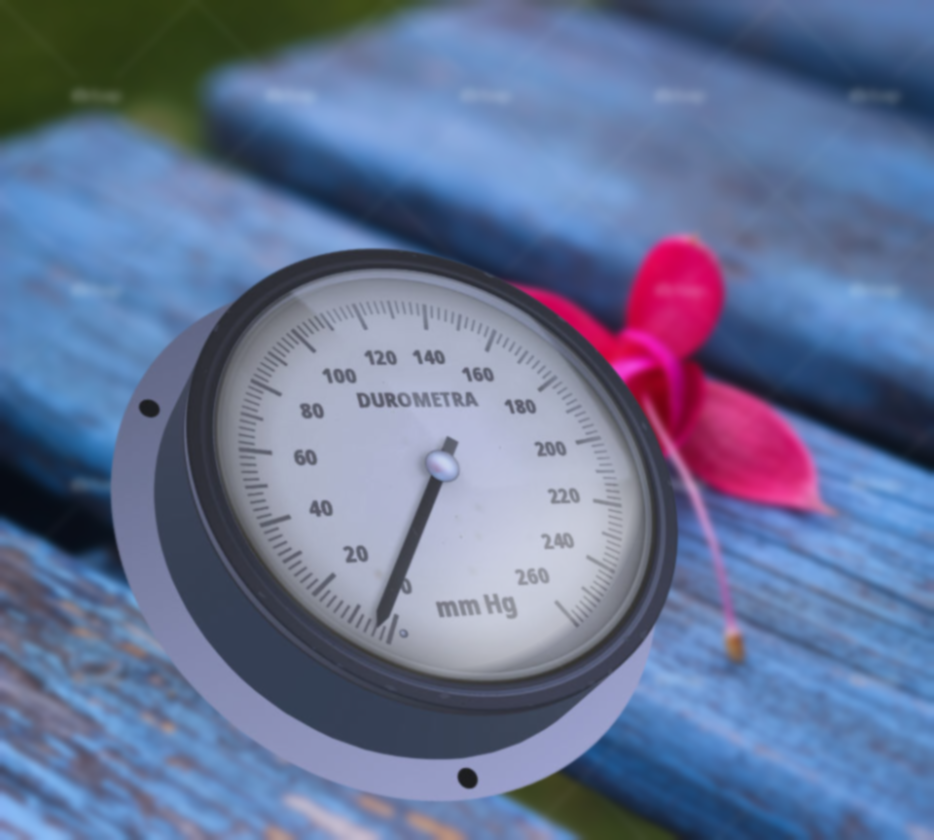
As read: 4,mmHg
